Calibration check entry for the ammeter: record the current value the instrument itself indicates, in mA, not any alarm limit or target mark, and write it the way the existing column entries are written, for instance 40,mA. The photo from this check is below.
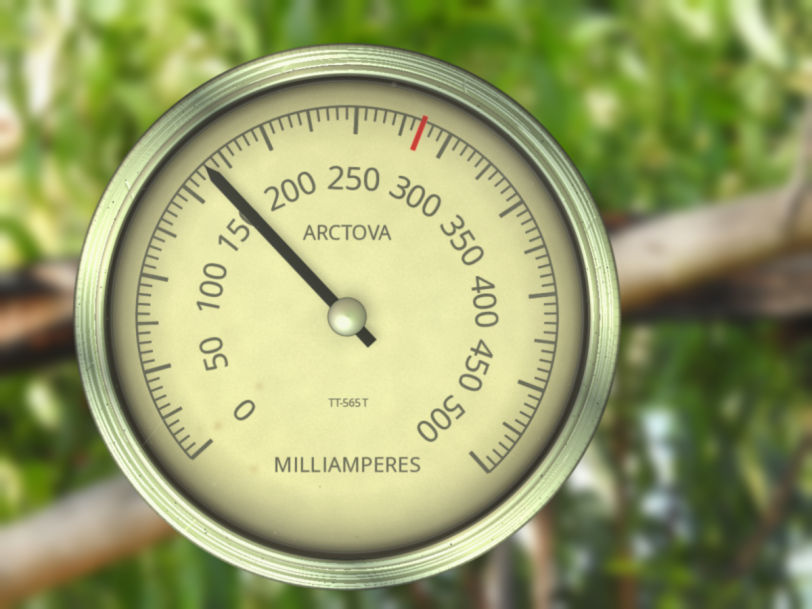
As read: 165,mA
